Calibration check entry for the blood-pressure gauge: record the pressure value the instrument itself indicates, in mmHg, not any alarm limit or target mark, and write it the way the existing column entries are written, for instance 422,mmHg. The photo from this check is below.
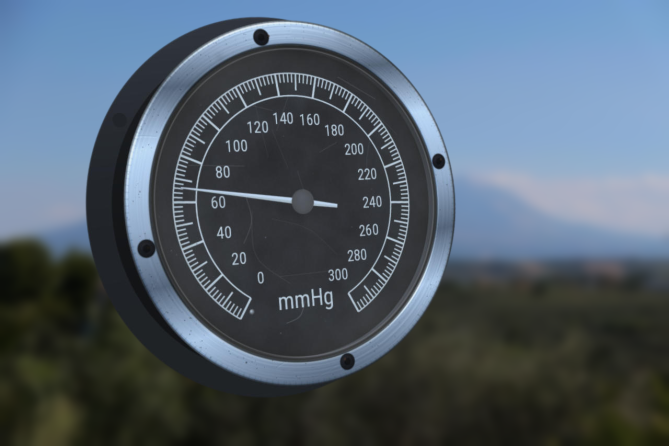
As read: 66,mmHg
